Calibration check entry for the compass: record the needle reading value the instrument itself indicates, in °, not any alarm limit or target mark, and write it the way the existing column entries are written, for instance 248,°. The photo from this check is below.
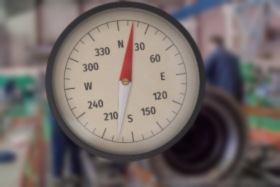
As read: 15,°
